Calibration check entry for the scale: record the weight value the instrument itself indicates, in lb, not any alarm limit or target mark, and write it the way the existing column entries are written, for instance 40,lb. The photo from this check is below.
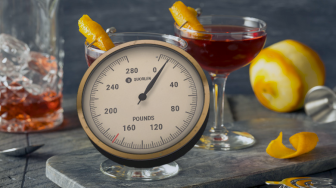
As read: 10,lb
